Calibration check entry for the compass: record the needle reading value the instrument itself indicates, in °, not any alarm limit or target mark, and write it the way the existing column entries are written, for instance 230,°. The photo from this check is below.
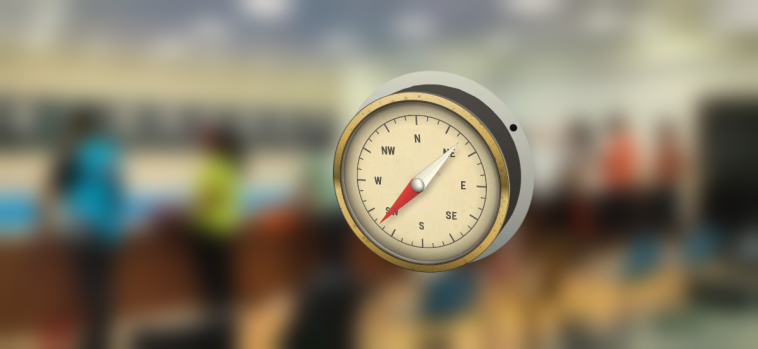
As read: 225,°
